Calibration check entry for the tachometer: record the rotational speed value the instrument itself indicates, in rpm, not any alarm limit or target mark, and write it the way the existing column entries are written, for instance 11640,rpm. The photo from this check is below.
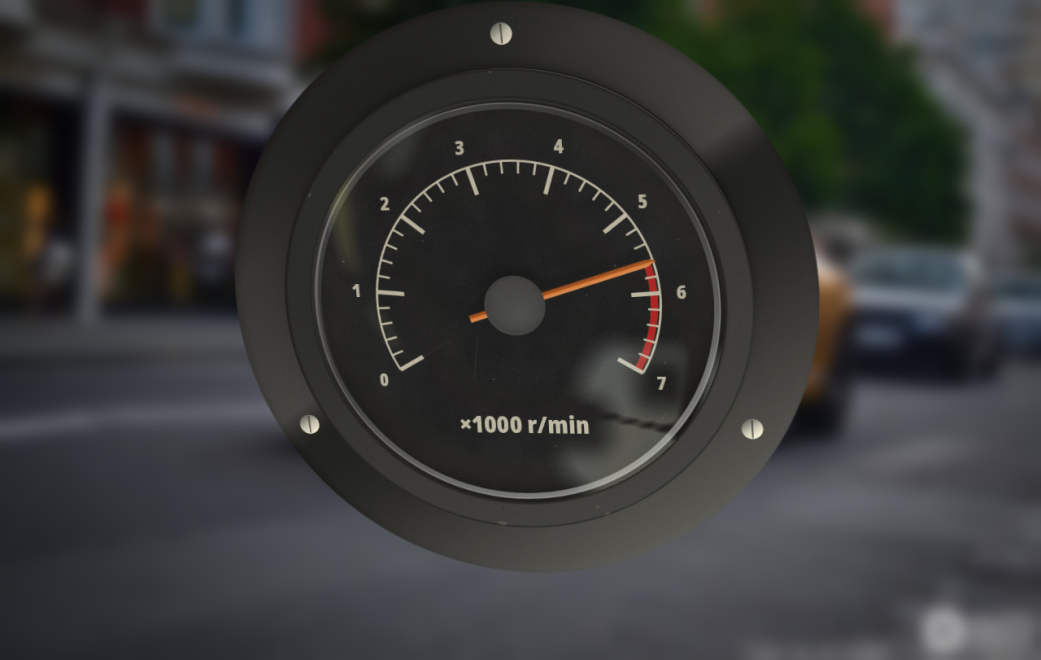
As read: 5600,rpm
